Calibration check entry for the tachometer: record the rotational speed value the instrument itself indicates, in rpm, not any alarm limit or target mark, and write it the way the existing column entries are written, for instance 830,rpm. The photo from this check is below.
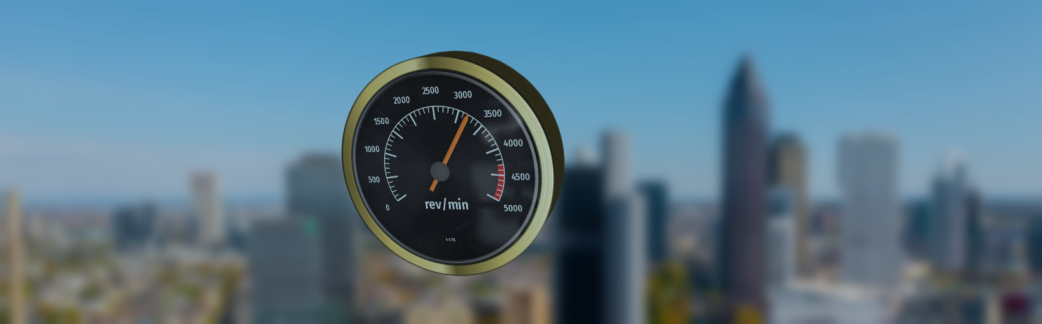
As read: 3200,rpm
